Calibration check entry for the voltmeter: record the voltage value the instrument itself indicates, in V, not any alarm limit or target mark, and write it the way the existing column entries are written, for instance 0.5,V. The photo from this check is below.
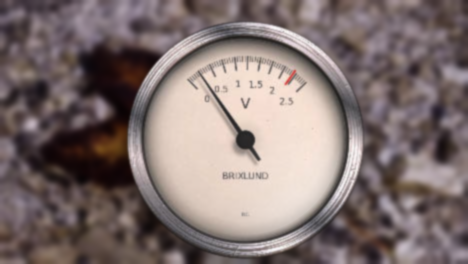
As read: 0.25,V
